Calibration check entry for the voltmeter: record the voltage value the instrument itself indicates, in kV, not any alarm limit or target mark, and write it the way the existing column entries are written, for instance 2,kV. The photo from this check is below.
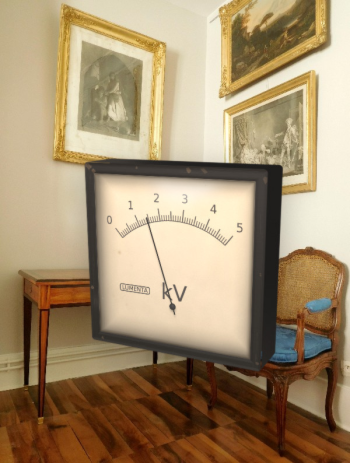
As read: 1.5,kV
